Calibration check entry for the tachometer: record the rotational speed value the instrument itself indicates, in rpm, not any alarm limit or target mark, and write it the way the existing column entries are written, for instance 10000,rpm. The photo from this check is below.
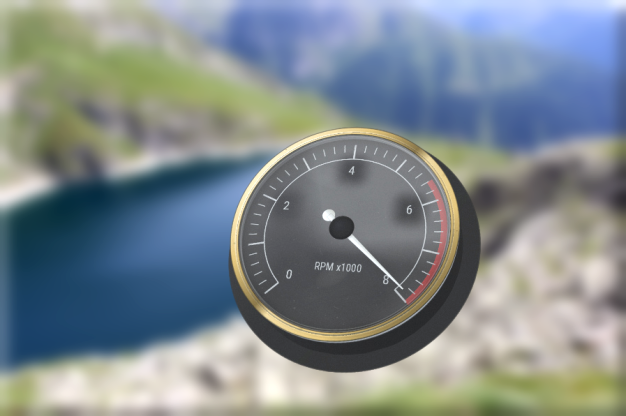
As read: 7900,rpm
